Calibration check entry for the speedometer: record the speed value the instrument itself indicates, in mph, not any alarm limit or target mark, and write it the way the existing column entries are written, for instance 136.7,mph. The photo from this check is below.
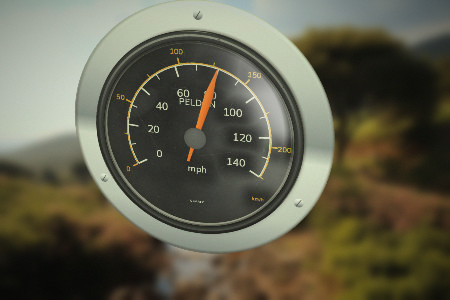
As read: 80,mph
